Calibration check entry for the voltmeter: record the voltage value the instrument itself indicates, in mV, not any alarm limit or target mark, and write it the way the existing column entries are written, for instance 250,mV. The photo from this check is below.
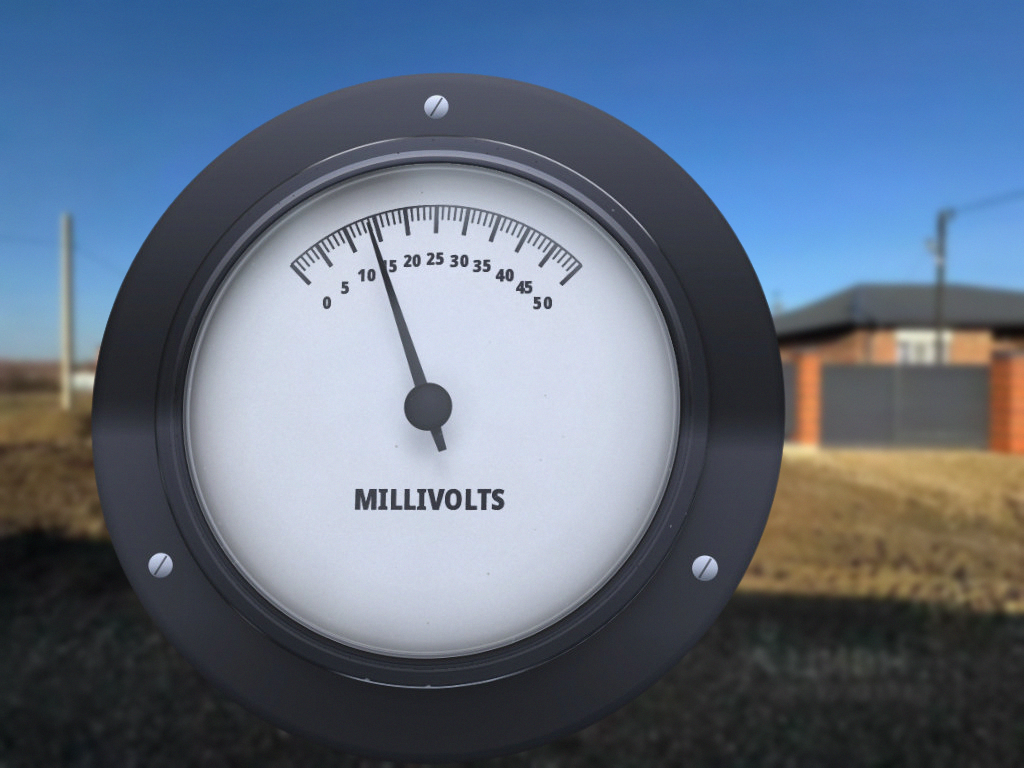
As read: 14,mV
